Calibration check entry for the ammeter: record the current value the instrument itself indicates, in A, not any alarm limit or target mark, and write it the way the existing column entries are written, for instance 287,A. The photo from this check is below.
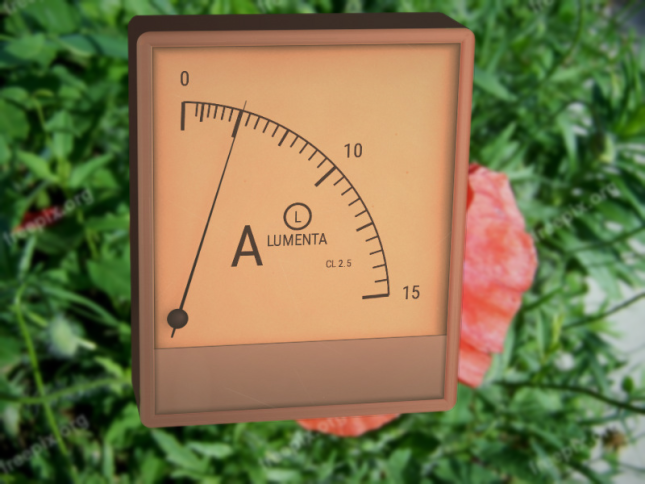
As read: 5,A
